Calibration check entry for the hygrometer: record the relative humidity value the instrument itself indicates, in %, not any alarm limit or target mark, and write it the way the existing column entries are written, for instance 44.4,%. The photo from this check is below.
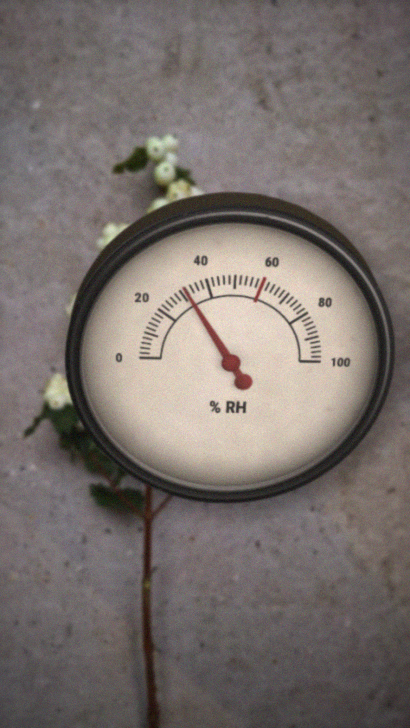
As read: 32,%
